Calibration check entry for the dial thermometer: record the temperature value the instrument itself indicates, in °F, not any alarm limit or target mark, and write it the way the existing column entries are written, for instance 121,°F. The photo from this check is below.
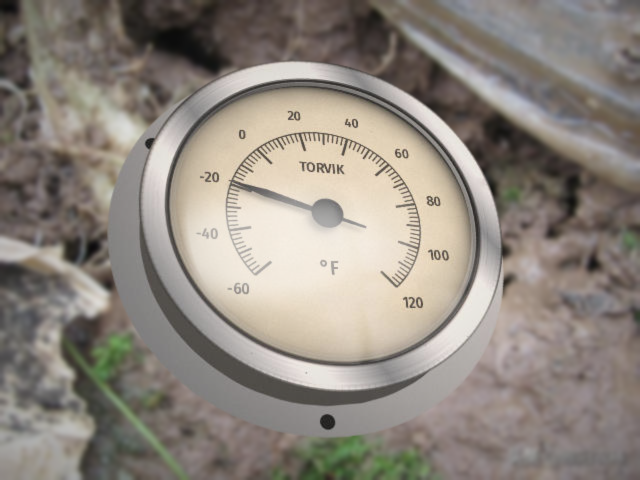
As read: -20,°F
